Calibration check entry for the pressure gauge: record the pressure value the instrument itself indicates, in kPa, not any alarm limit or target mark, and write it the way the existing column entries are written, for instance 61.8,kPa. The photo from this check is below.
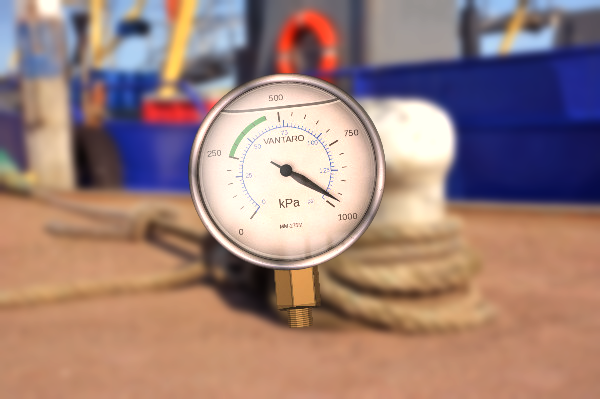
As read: 975,kPa
